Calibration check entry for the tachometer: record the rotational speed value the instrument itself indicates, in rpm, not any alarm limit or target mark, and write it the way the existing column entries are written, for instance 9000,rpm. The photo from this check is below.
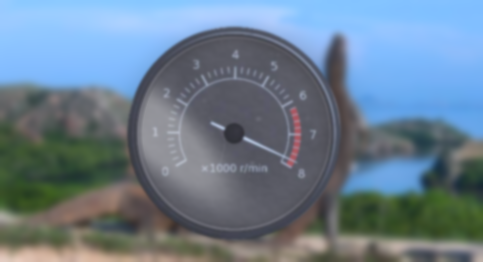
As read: 7800,rpm
